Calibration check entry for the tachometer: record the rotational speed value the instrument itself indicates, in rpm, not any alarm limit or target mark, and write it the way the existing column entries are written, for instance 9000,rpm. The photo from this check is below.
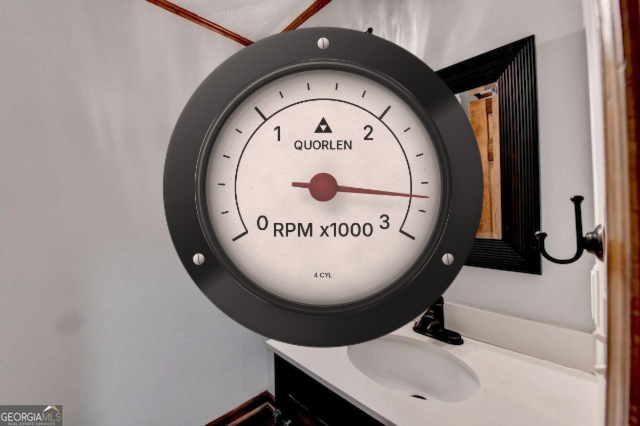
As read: 2700,rpm
